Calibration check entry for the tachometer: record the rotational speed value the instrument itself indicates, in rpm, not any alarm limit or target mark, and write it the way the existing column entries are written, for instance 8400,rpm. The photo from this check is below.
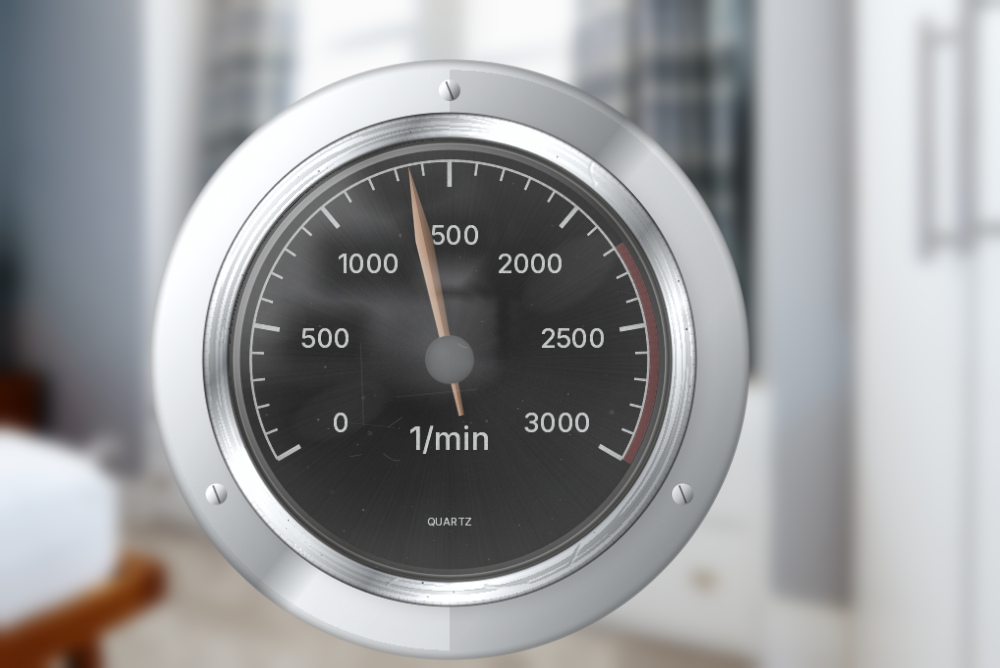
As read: 1350,rpm
